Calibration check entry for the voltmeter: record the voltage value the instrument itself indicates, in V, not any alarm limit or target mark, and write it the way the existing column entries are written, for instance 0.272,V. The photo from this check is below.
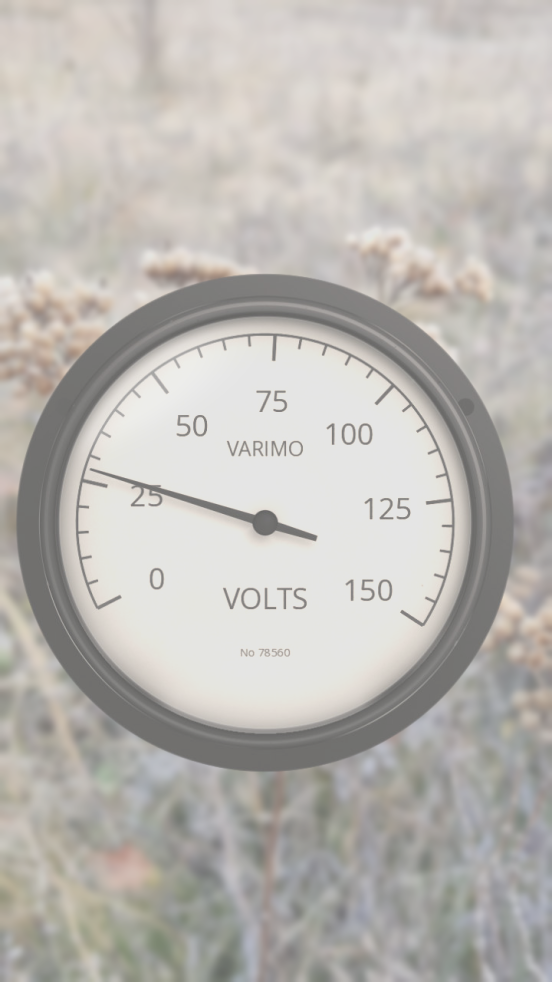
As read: 27.5,V
